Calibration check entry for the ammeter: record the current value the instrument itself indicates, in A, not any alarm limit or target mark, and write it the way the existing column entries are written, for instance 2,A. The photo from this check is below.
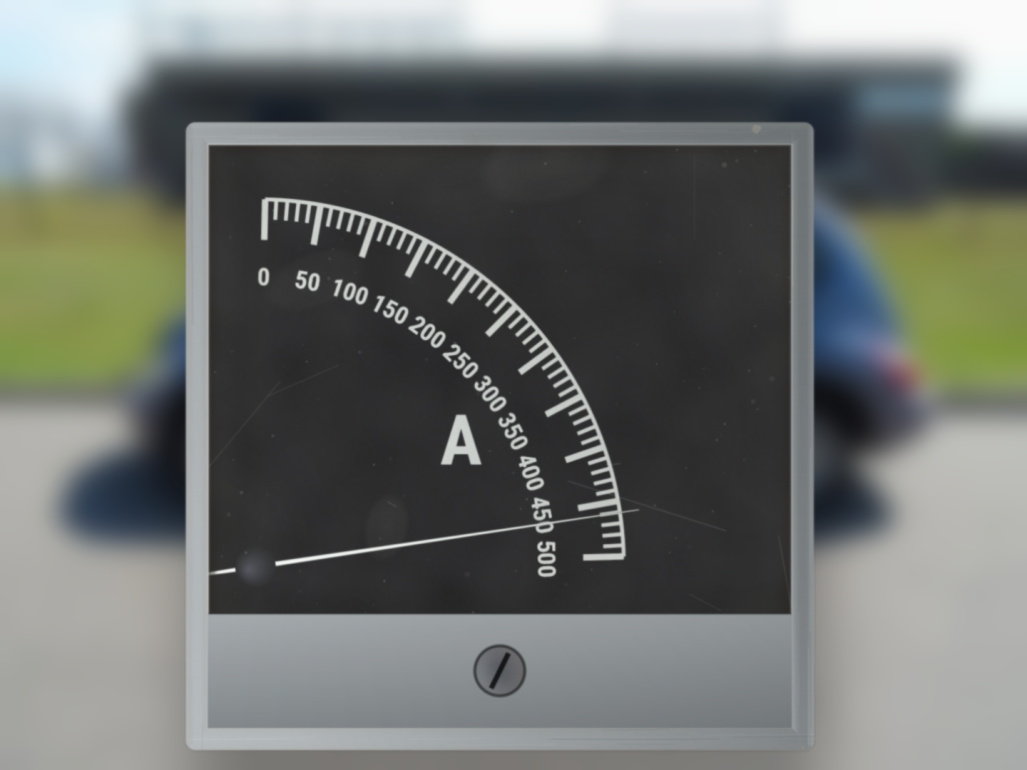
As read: 460,A
